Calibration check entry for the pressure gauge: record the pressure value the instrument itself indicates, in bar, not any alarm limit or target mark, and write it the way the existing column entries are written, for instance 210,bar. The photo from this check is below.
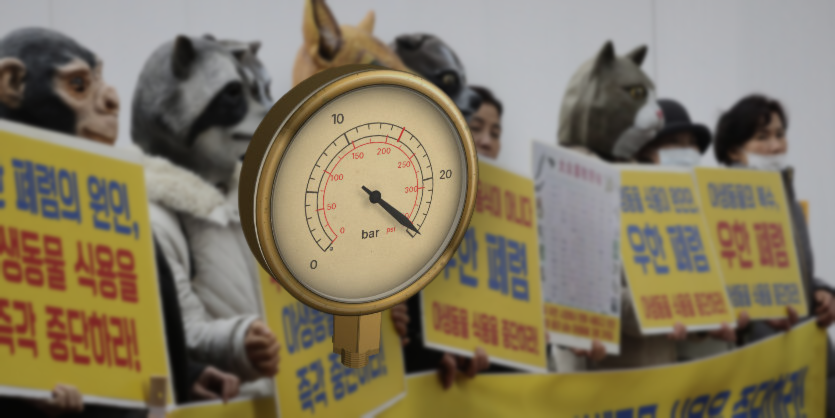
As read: 24.5,bar
